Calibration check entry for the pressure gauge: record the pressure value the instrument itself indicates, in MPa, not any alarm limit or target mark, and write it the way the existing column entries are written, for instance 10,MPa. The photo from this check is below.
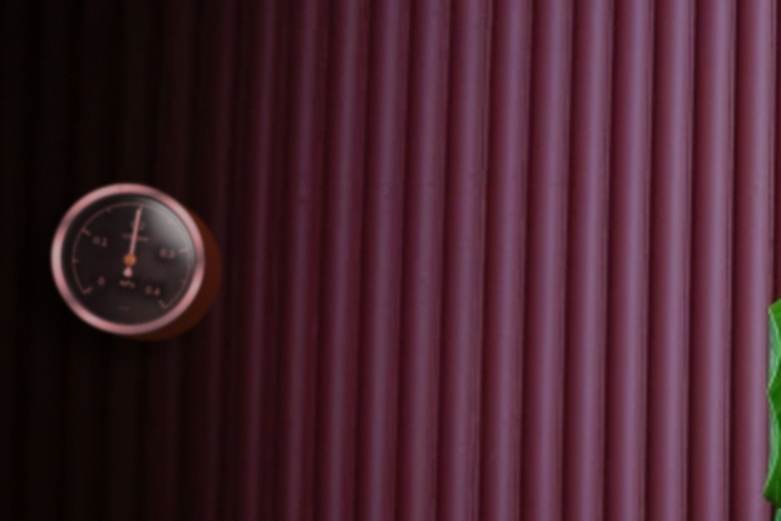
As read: 0.2,MPa
